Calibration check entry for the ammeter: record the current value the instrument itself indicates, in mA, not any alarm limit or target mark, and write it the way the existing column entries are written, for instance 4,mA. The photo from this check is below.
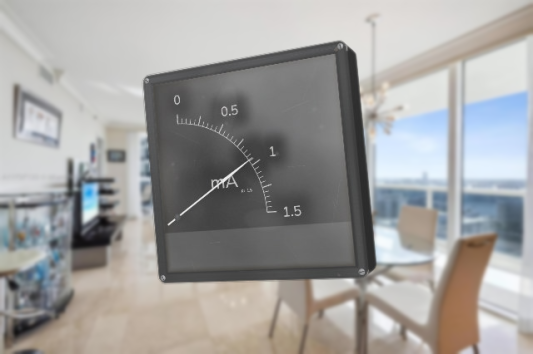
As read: 0.95,mA
